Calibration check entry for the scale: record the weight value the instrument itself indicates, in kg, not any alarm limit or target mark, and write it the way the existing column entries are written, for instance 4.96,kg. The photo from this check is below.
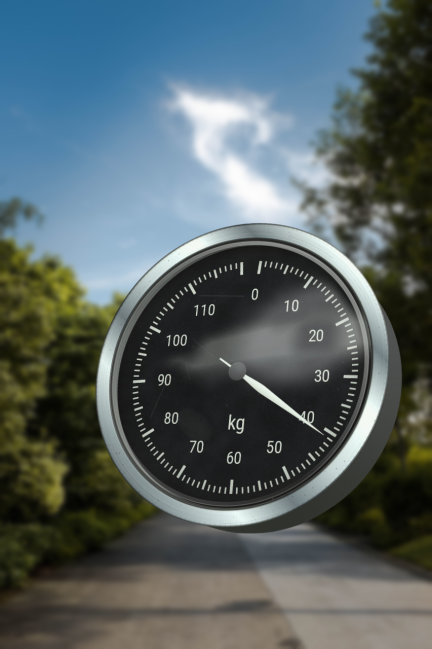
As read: 41,kg
